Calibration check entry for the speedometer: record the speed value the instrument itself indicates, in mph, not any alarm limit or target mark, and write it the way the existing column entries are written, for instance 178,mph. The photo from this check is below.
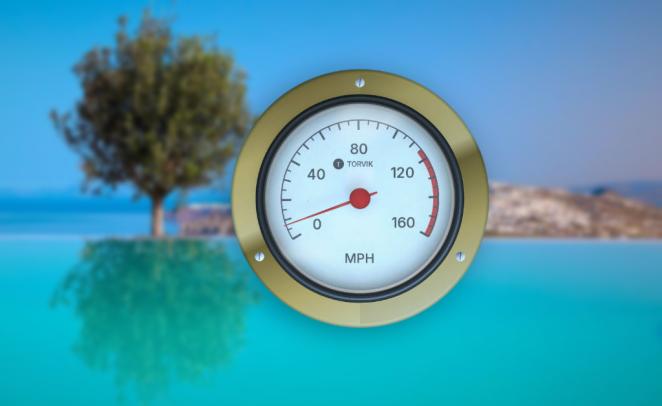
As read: 7.5,mph
